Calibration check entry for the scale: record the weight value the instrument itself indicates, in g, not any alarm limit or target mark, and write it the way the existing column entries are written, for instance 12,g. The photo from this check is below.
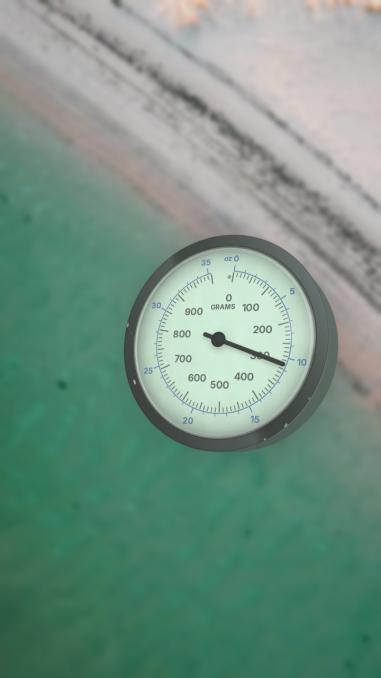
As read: 300,g
